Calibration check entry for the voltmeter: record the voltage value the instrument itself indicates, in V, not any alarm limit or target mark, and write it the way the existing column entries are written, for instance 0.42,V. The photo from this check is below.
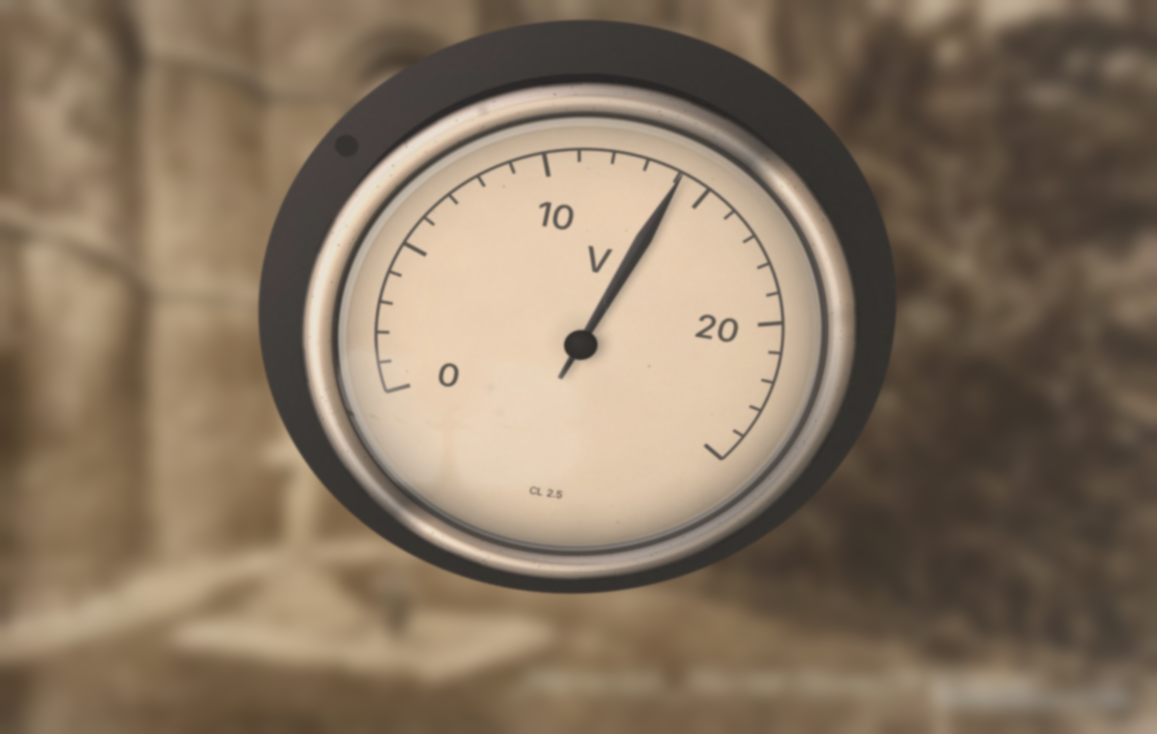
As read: 14,V
